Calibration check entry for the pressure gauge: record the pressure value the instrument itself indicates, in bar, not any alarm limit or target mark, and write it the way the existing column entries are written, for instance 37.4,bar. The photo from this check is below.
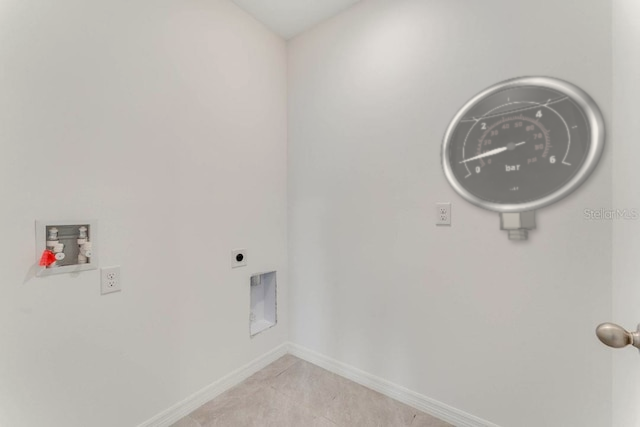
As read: 0.5,bar
